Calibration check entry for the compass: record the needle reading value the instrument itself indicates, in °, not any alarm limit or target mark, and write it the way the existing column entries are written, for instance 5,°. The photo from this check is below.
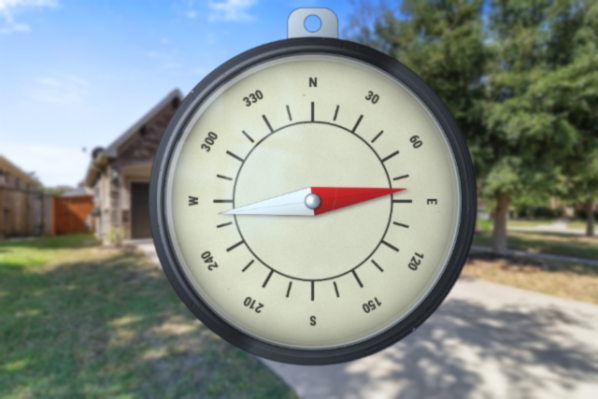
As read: 82.5,°
